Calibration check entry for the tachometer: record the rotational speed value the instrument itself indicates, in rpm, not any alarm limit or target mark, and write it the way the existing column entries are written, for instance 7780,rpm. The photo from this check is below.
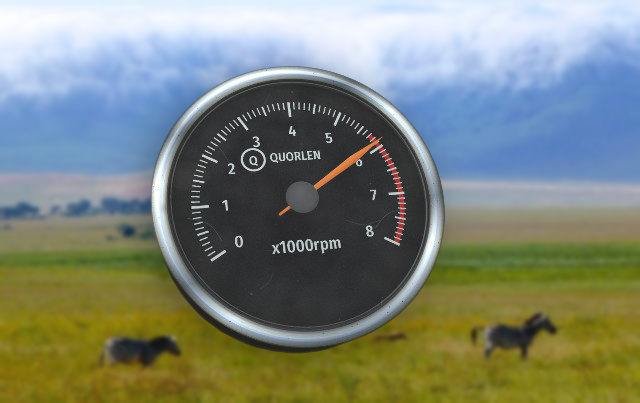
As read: 5900,rpm
